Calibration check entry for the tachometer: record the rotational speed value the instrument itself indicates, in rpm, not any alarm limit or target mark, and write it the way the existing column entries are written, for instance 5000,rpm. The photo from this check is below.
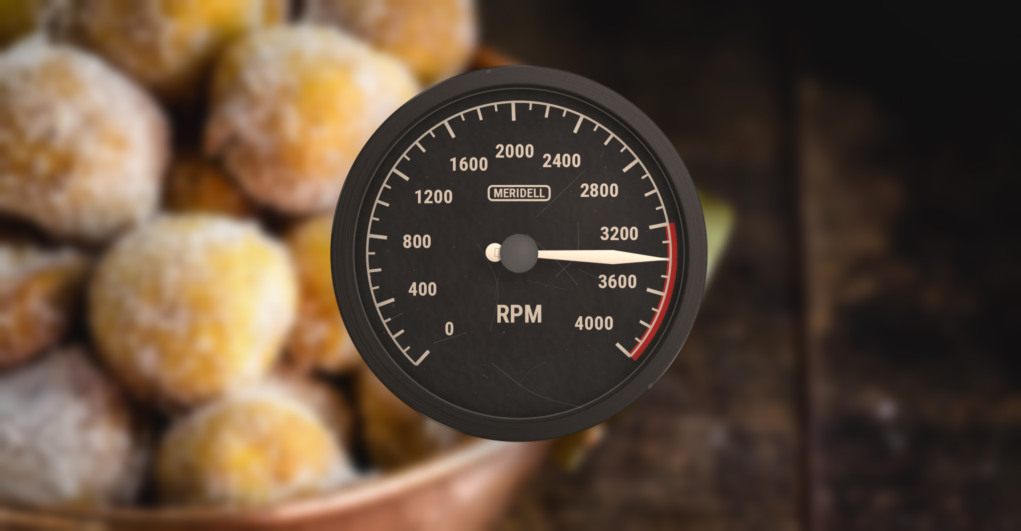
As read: 3400,rpm
